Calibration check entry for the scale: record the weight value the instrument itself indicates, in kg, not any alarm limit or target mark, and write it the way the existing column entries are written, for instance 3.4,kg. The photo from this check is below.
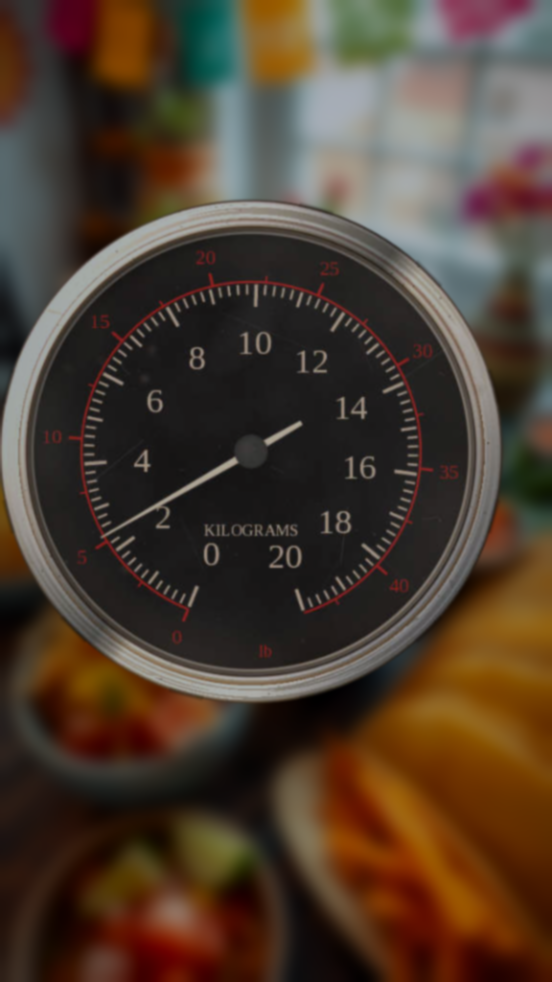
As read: 2.4,kg
